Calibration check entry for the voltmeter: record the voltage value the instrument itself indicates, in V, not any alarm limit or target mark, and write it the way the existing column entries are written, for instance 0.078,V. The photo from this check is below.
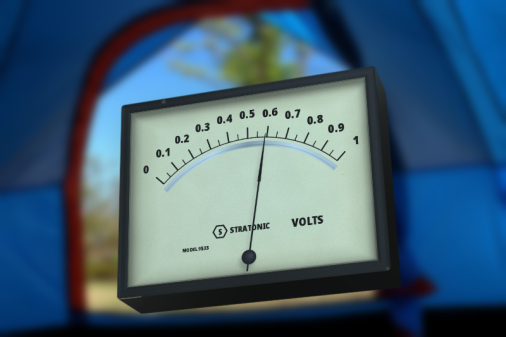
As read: 0.6,V
